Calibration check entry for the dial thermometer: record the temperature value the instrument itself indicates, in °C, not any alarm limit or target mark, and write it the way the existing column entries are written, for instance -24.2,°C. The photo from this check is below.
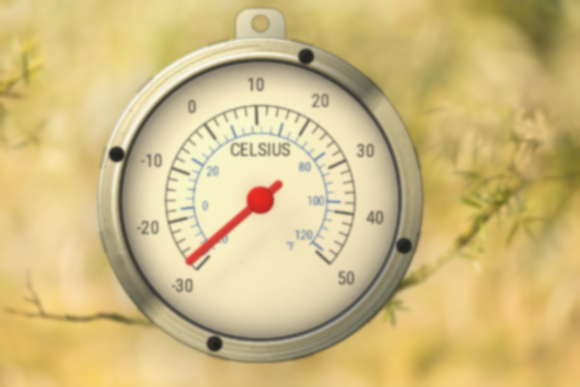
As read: -28,°C
